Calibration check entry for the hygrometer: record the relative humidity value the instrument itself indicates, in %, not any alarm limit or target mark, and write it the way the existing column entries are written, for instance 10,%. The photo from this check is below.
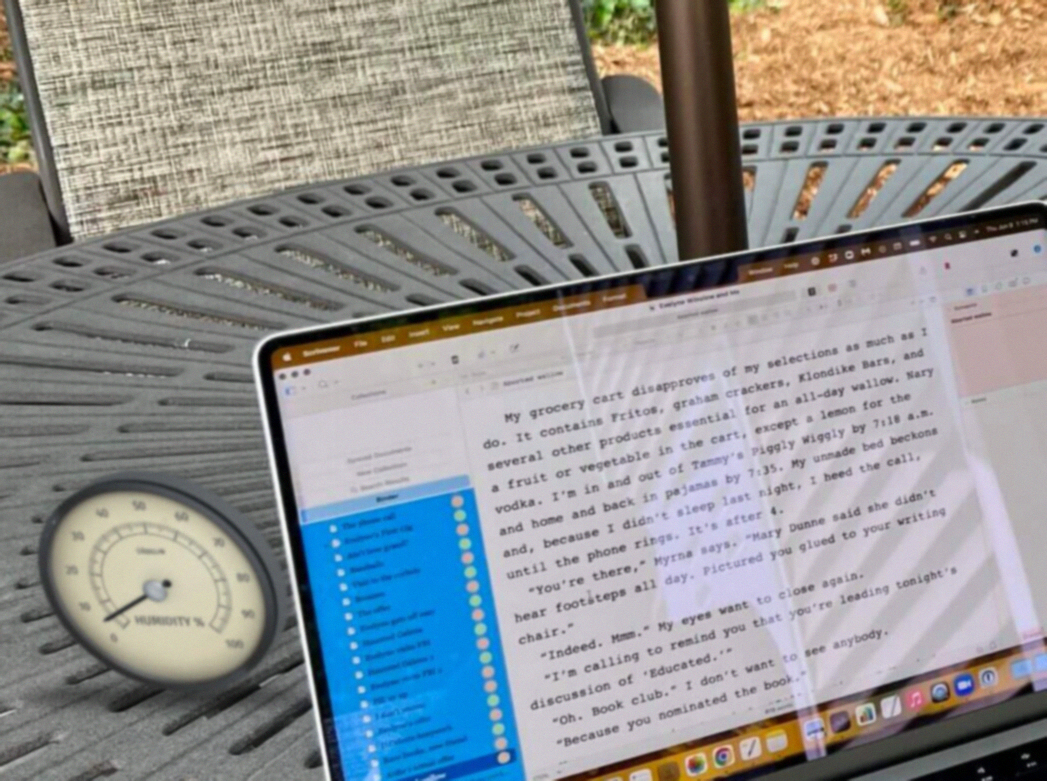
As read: 5,%
